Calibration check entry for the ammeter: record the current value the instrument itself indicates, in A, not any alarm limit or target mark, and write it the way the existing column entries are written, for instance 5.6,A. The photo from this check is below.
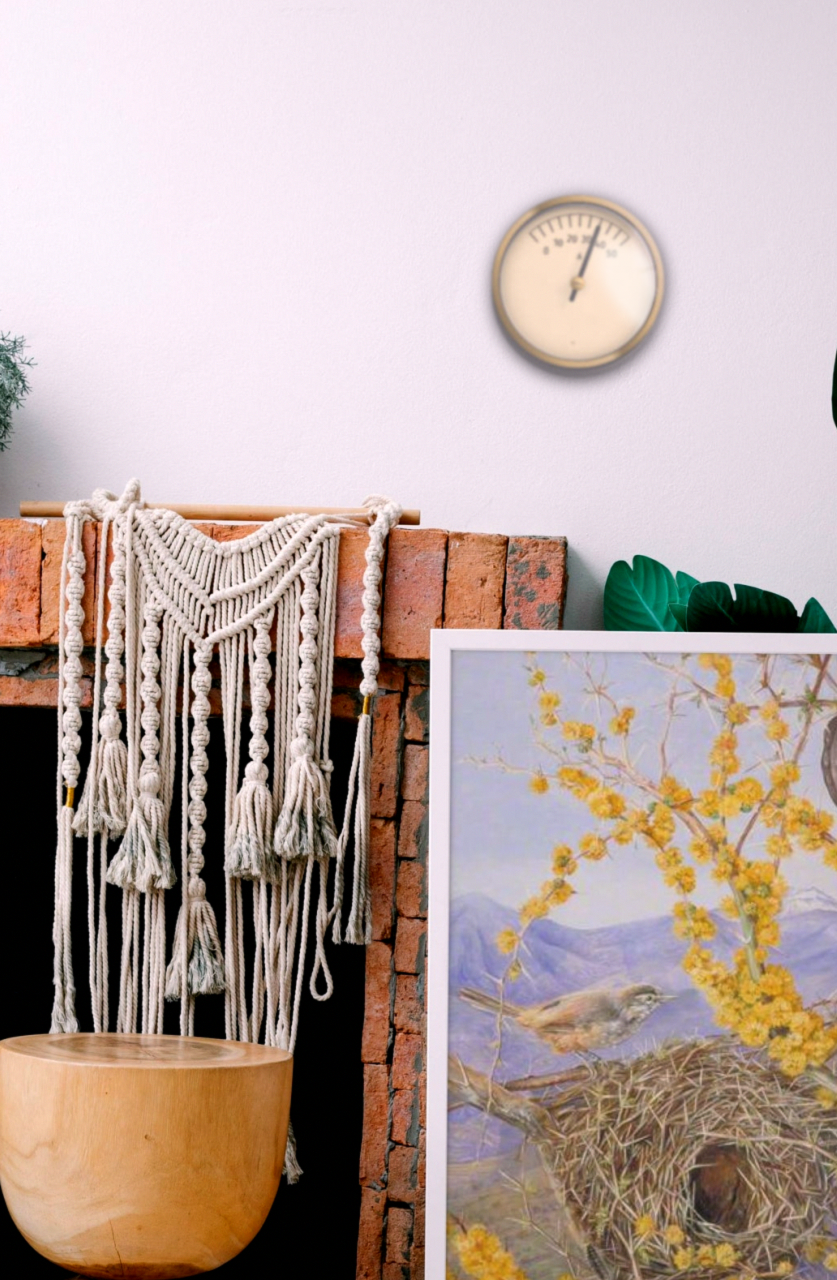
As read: 35,A
